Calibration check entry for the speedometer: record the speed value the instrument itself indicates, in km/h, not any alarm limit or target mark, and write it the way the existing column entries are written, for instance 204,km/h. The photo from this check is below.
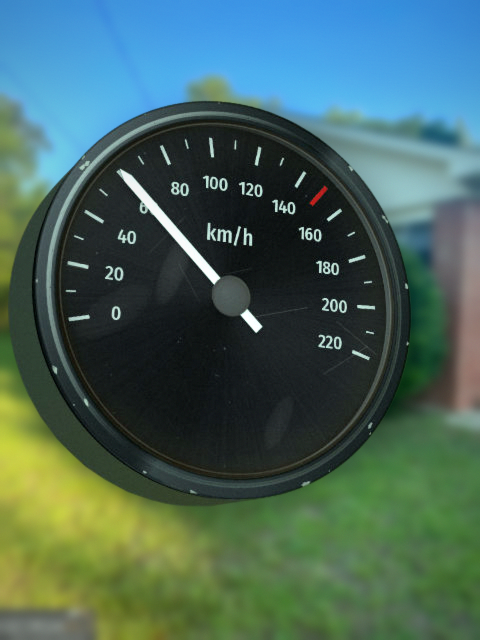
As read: 60,km/h
